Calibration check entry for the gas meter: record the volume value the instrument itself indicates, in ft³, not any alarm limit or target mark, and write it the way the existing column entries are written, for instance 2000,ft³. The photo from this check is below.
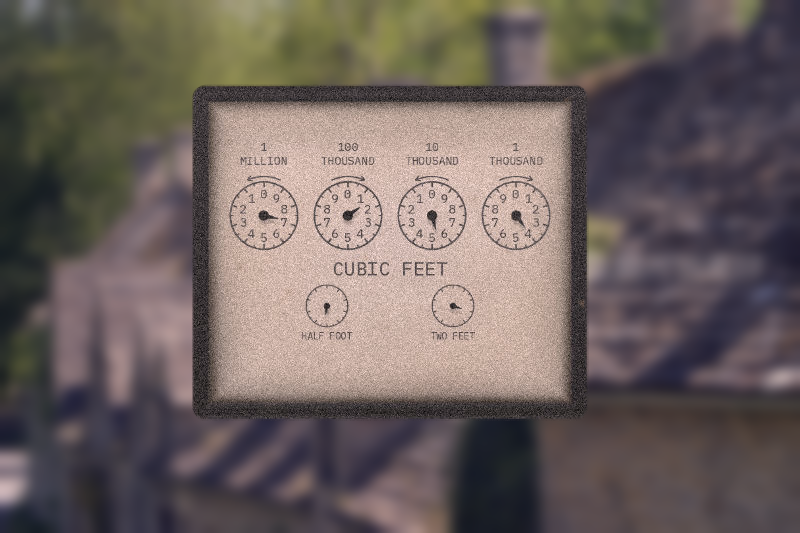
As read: 715400,ft³
